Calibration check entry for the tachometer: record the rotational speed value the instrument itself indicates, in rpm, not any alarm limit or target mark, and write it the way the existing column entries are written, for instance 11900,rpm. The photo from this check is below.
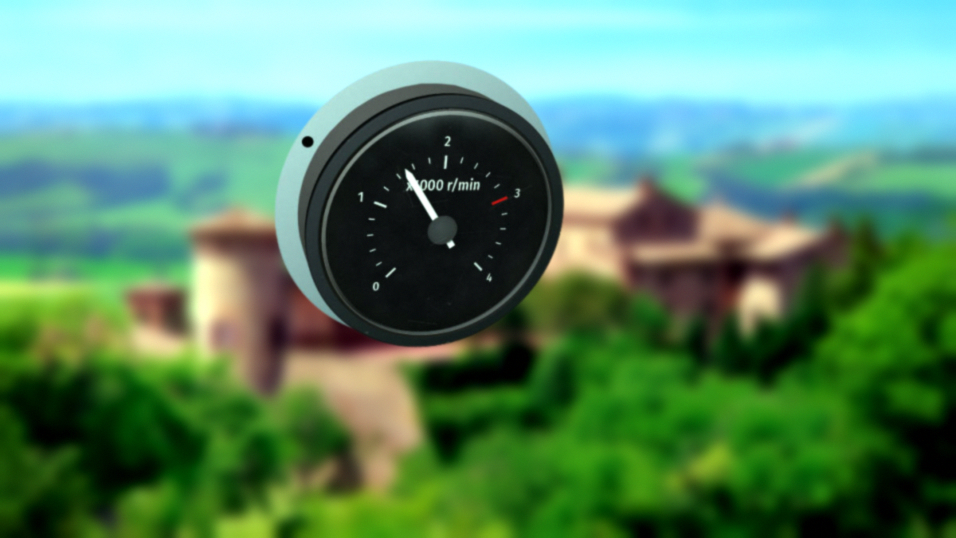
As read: 1500,rpm
